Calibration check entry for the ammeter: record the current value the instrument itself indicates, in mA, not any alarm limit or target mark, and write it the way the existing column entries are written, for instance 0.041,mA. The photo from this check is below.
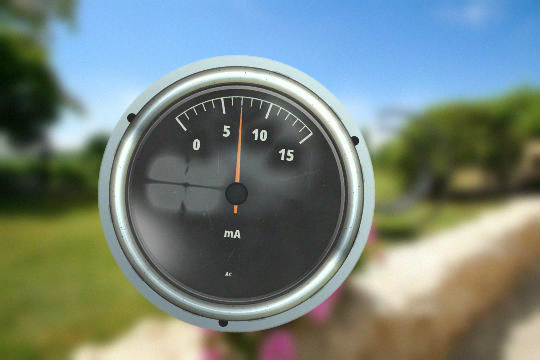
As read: 7,mA
